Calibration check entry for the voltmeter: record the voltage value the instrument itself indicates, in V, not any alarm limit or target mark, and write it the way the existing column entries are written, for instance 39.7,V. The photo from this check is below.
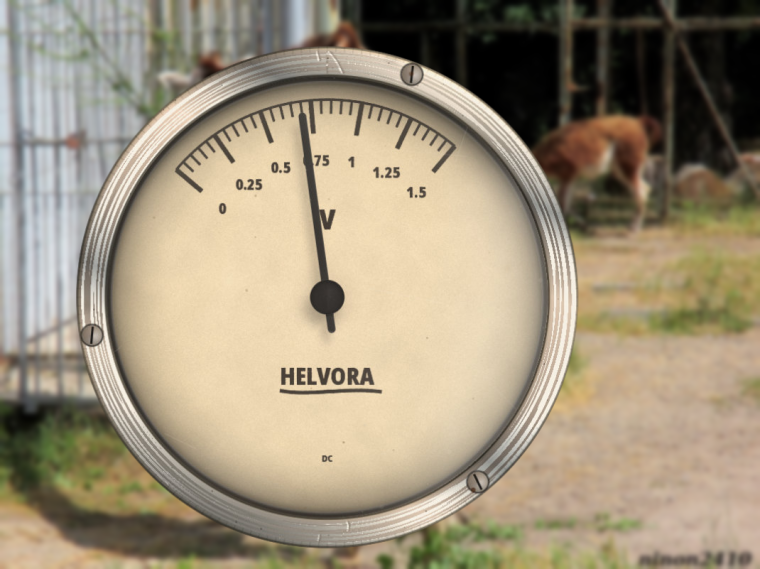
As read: 0.7,V
